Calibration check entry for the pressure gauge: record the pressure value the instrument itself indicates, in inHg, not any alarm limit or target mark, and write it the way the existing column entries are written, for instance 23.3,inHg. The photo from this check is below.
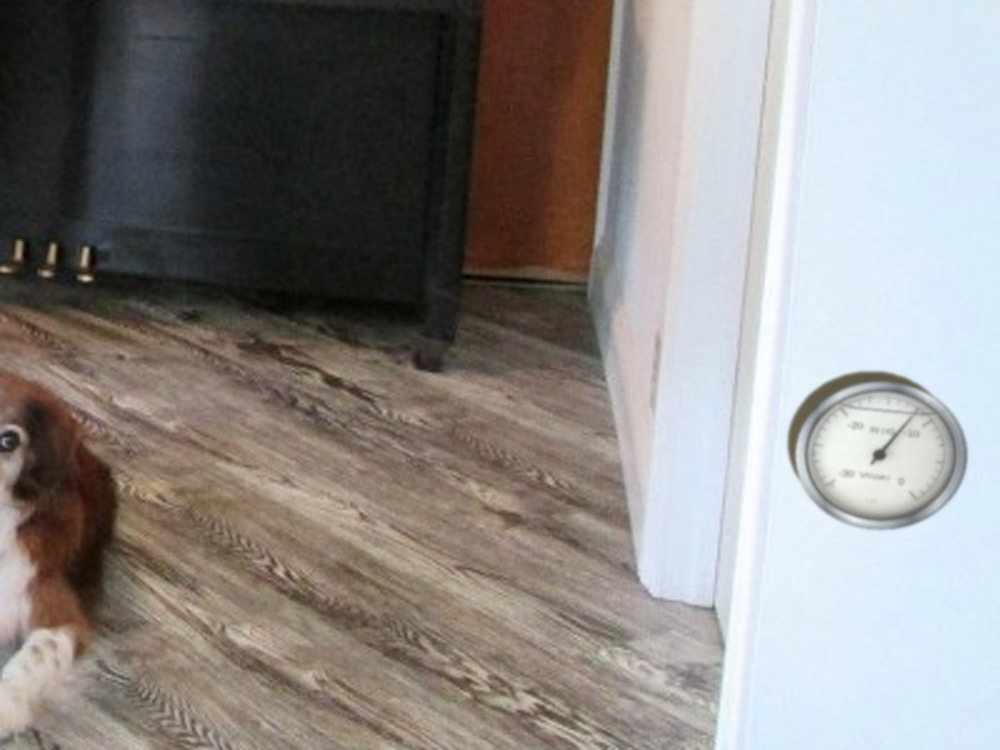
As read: -12,inHg
